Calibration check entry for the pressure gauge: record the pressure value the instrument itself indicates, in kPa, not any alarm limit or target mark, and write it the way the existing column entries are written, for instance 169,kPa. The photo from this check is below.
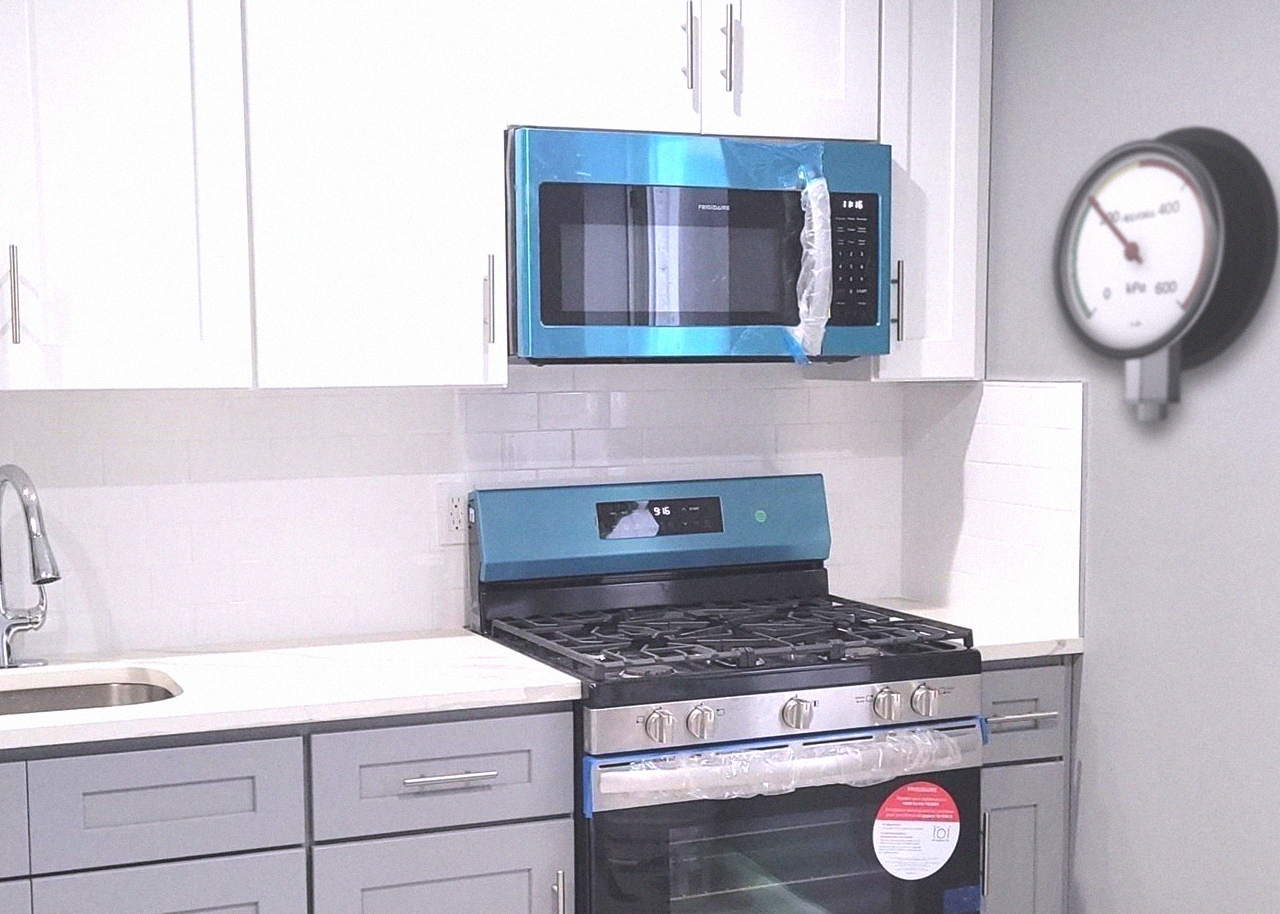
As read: 200,kPa
